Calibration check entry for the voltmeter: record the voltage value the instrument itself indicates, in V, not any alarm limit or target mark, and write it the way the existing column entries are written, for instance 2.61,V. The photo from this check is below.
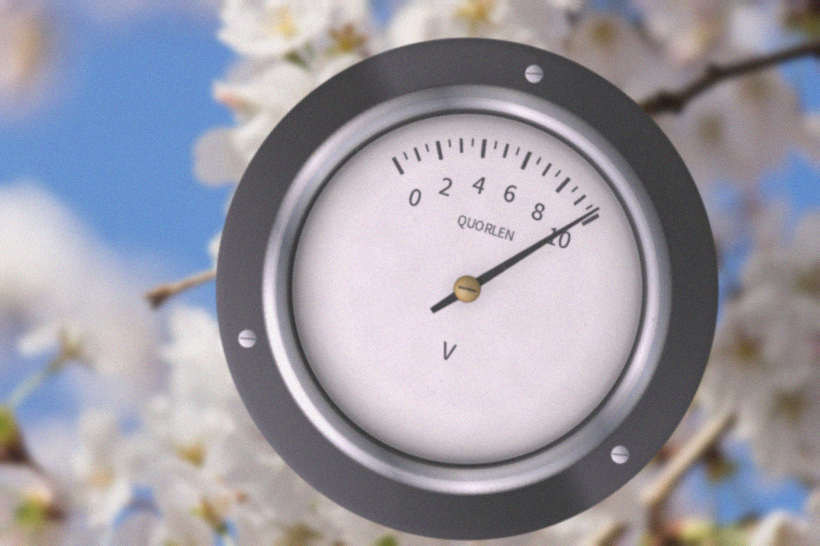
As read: 9.75,V
